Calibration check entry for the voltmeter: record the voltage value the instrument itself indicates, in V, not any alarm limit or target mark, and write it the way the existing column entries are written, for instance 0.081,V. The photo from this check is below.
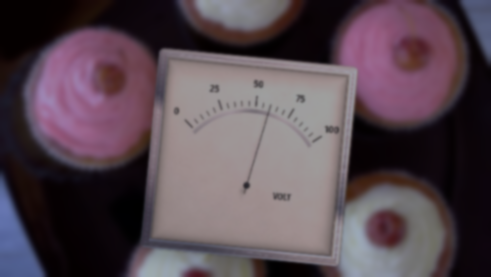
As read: 60,V
